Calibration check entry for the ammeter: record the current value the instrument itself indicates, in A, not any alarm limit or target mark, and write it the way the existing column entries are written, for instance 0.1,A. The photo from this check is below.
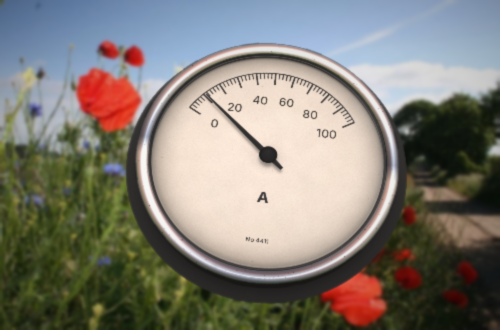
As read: 10,A
